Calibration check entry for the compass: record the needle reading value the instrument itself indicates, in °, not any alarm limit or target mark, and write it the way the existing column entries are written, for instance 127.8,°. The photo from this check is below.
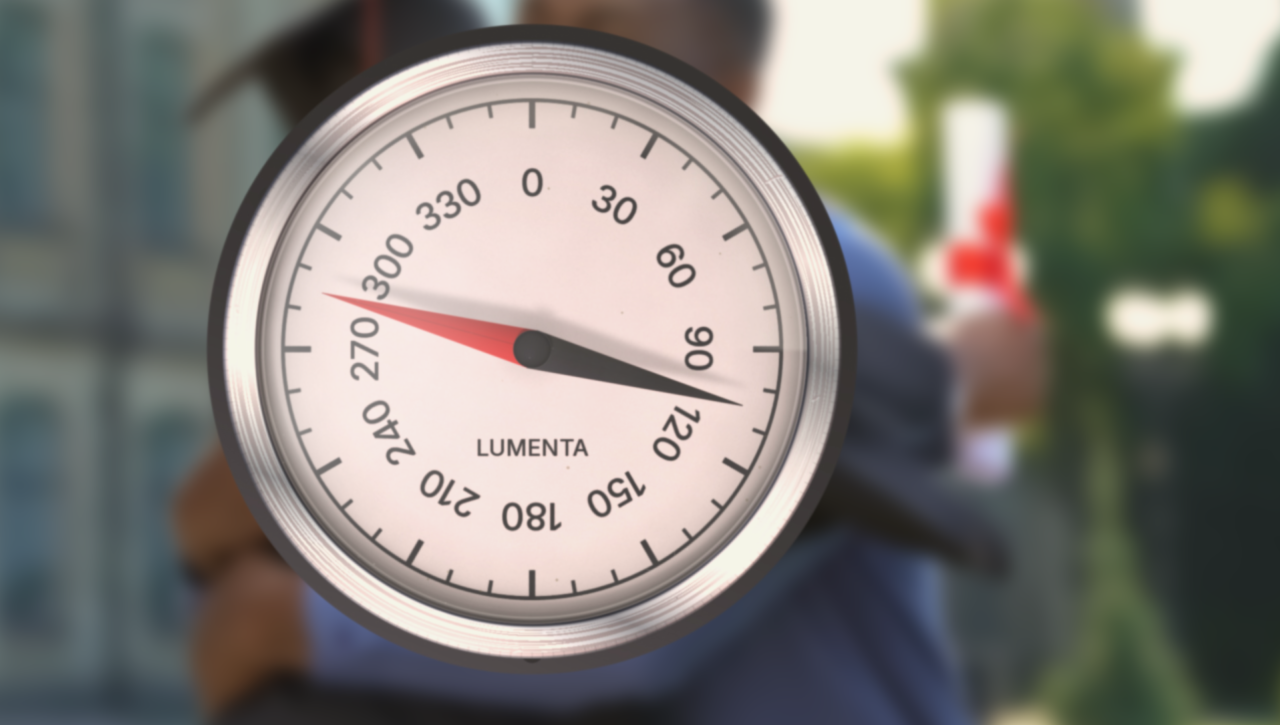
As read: 285,°
